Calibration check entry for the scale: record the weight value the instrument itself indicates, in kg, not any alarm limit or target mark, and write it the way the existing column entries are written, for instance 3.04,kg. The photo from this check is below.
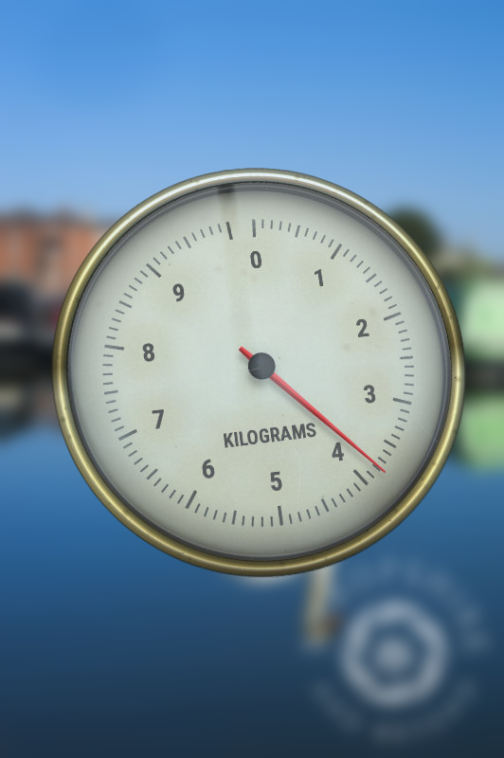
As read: 3.8,kg
